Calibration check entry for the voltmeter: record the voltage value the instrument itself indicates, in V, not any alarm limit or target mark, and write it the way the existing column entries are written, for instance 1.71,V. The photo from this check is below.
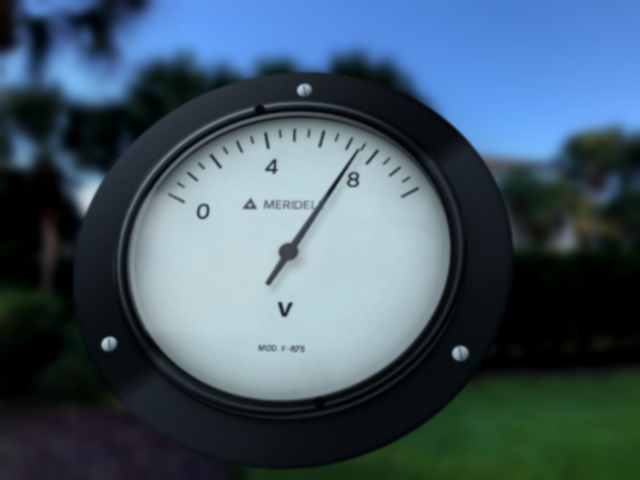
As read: 7.5,V
